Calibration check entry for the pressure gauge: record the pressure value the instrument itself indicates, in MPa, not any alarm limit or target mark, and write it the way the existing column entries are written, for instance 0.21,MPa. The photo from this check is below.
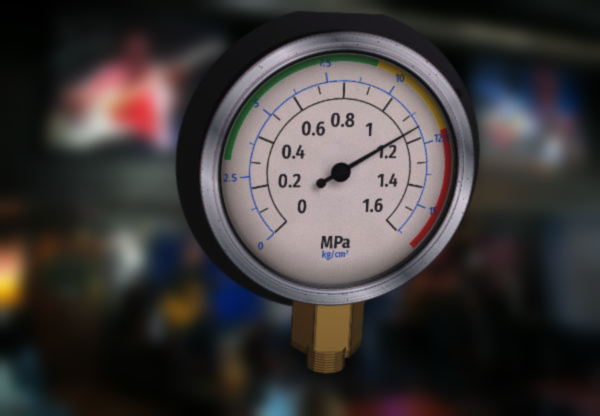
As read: 1.15,MPa
